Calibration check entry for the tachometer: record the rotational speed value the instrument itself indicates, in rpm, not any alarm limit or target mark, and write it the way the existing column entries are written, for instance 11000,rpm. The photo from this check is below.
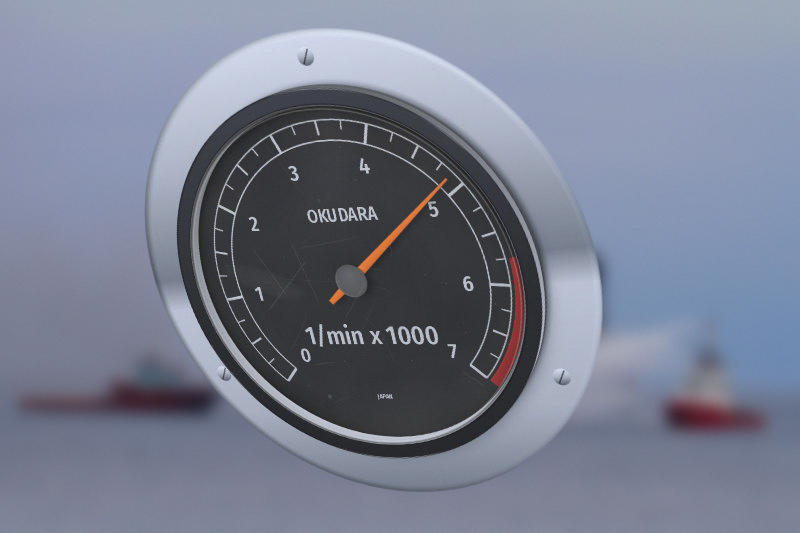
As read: 4875,rpm
